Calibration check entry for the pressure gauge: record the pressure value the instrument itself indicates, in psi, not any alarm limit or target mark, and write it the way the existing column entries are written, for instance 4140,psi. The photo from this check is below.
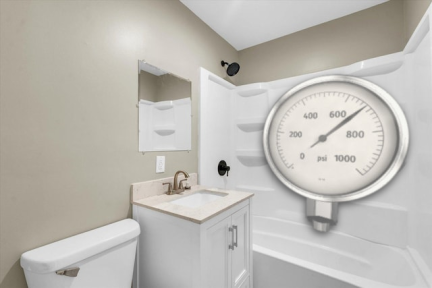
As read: 680,psi
